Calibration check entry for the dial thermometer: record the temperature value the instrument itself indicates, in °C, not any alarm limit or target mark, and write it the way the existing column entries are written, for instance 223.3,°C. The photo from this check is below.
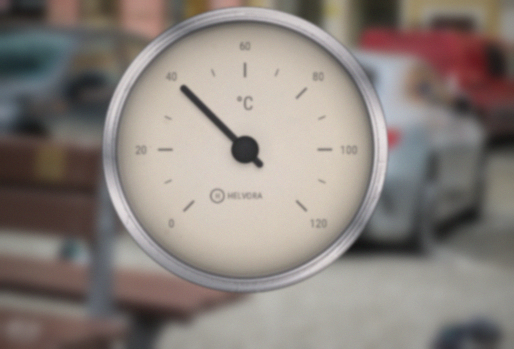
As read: 40,°C
